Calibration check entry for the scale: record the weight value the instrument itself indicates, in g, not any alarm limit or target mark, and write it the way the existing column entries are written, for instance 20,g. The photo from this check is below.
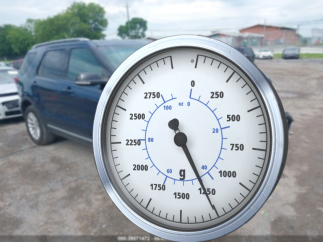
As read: 1250,g
